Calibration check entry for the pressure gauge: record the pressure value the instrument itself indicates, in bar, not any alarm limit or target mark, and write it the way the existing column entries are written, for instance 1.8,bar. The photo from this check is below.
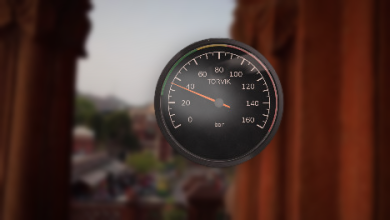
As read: 35,bar
